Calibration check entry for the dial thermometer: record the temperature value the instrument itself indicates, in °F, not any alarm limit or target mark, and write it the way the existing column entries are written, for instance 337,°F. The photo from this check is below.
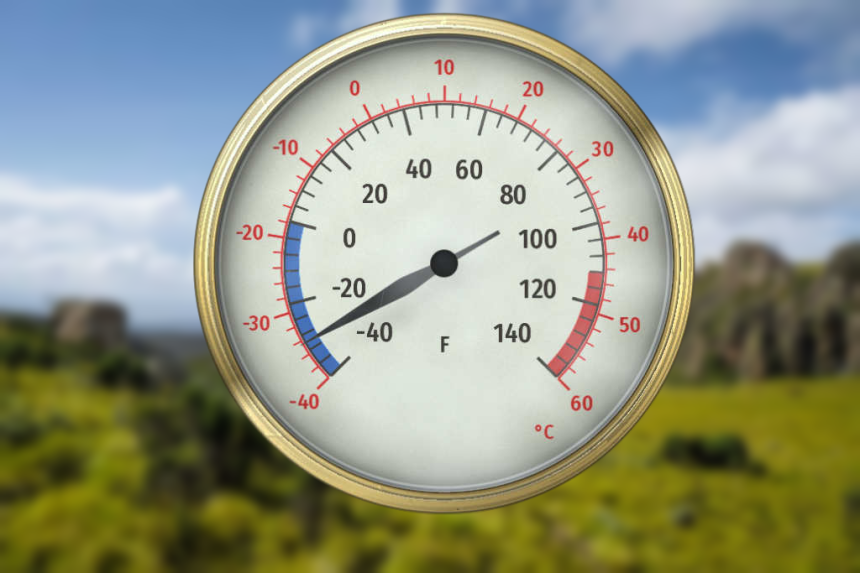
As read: -30,°F
